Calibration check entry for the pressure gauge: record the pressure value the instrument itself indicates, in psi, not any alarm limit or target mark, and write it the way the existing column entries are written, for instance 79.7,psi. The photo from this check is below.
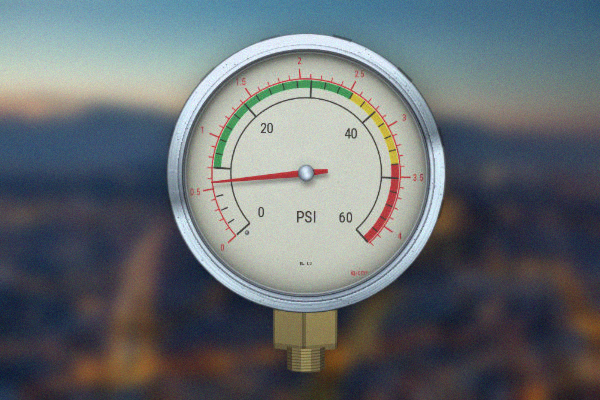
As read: 8,psi
